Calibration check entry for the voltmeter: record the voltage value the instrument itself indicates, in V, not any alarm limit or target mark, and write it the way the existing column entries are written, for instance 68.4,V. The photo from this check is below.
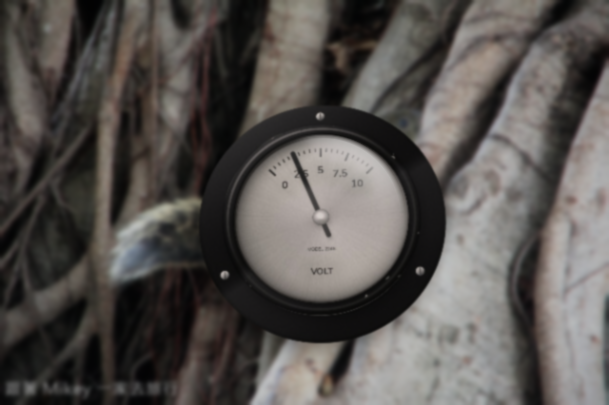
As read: 2.5,V
